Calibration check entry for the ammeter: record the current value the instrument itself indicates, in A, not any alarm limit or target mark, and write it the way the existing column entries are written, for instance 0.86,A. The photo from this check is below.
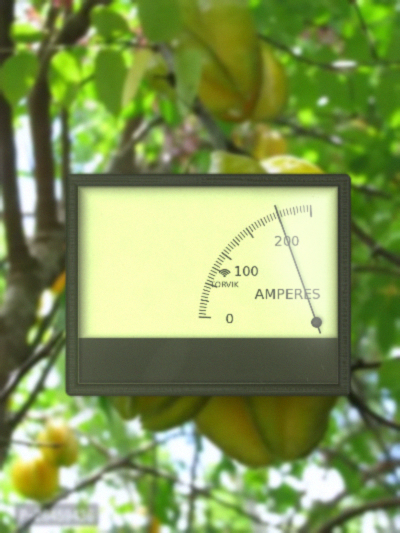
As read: 200,A
